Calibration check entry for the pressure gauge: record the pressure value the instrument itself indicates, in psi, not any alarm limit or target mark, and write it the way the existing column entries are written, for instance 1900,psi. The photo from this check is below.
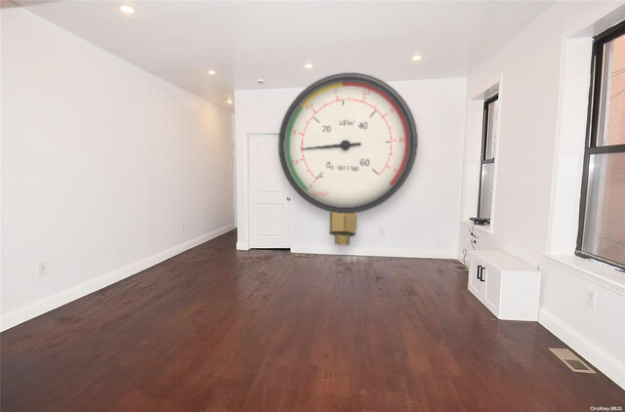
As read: 10,psi
